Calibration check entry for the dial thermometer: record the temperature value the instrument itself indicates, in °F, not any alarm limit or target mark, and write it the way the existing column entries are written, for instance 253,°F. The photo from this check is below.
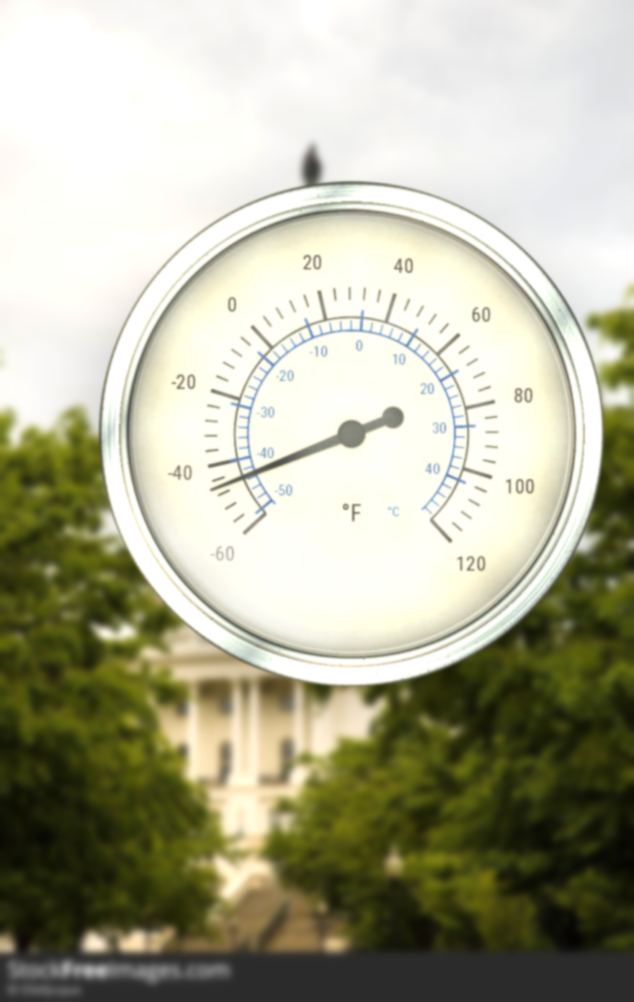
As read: -46,°F
